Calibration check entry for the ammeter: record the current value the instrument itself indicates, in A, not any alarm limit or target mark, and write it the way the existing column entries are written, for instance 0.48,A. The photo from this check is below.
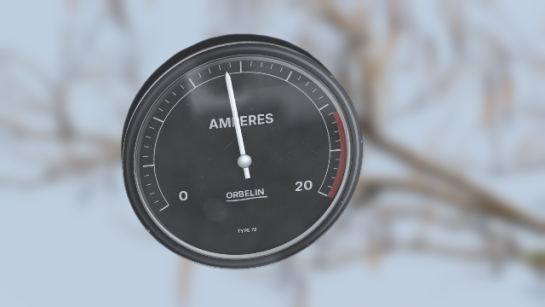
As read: 9.25,A
